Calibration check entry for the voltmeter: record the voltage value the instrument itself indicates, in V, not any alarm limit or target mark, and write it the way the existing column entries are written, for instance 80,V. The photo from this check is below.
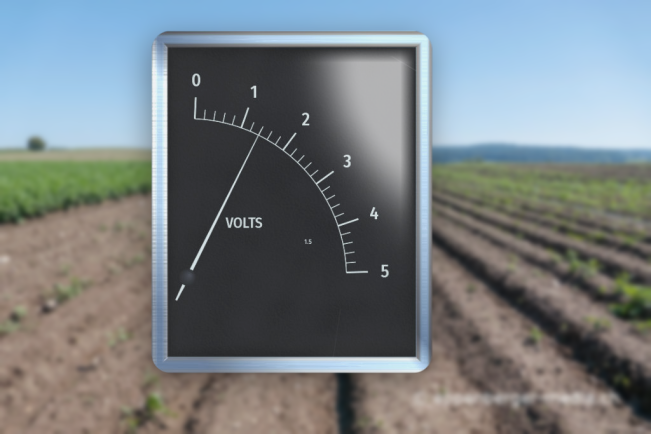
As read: 1.4,V
